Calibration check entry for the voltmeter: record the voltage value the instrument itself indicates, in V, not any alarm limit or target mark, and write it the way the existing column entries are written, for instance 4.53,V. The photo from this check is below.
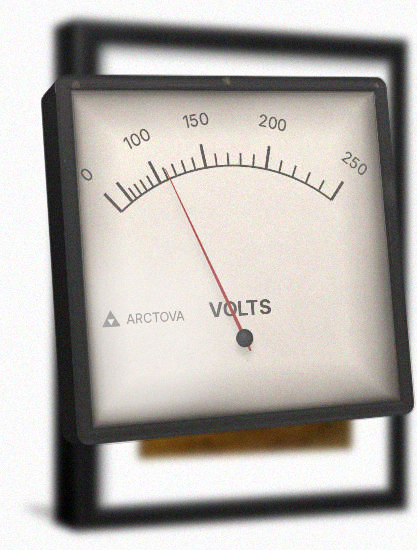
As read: 110,V
